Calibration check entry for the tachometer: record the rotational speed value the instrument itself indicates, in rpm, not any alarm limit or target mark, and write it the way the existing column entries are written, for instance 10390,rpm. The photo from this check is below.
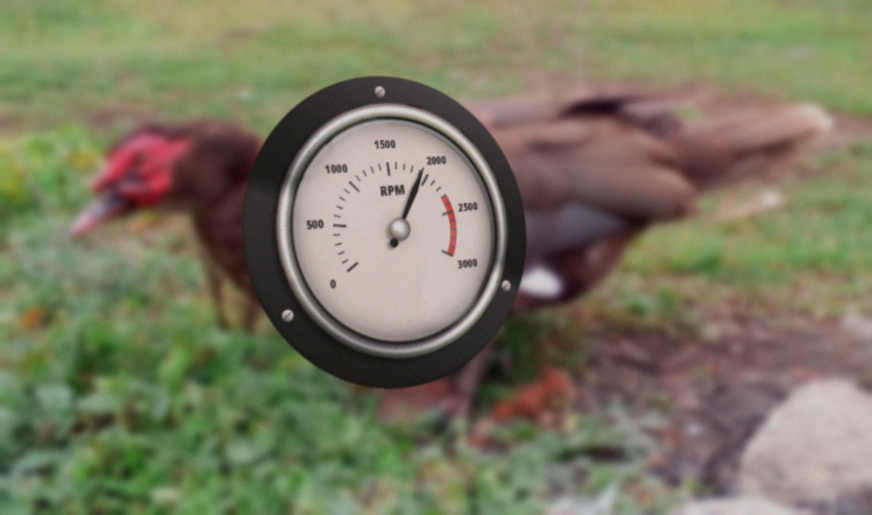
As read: 1900,rpm
